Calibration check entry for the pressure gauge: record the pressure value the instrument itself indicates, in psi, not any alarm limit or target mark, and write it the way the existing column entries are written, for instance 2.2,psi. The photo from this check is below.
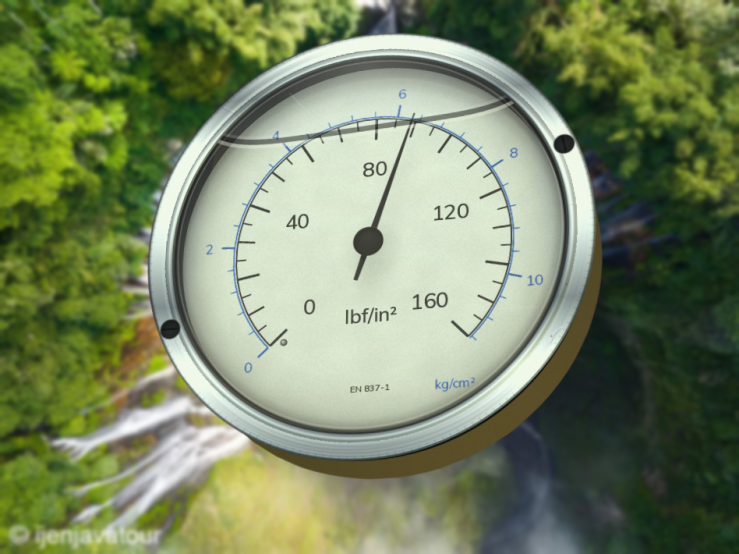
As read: 90,psi
